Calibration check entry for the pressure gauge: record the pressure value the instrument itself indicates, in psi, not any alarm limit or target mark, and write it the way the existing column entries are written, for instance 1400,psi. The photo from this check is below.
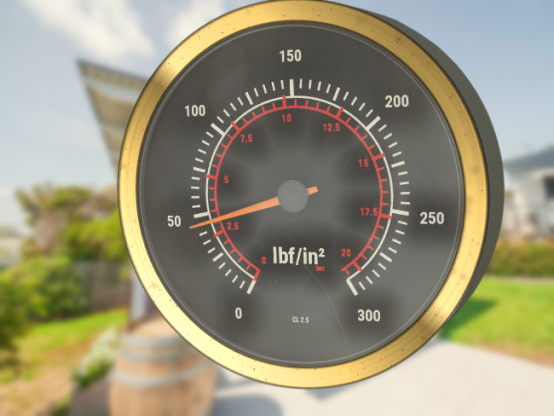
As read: 45,psi
